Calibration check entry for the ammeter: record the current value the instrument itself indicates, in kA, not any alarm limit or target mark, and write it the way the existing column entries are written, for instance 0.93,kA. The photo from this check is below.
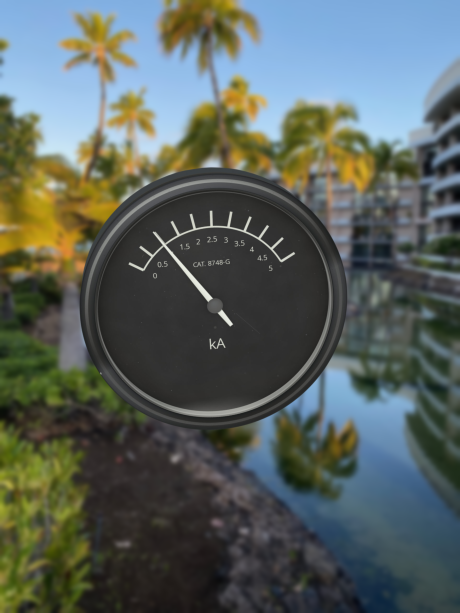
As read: 1,kA
